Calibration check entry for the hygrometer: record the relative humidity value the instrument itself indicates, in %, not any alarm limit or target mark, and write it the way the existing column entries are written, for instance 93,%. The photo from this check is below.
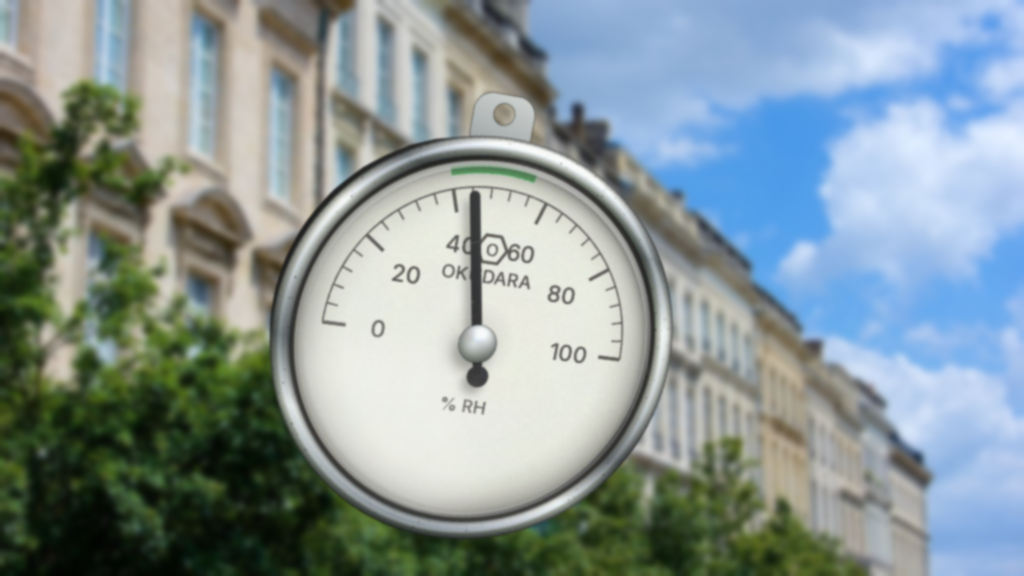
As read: 44,%
